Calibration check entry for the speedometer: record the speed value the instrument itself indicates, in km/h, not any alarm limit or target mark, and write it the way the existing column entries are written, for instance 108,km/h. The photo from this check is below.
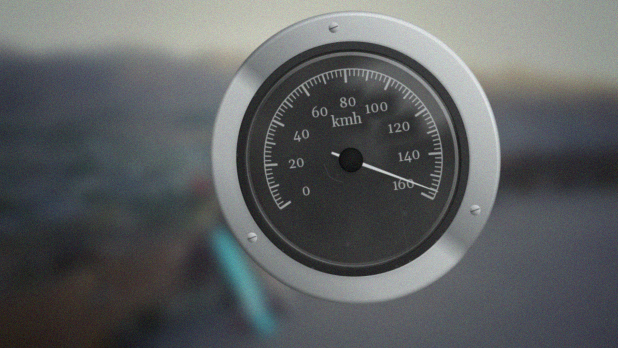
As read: 156,km/h
